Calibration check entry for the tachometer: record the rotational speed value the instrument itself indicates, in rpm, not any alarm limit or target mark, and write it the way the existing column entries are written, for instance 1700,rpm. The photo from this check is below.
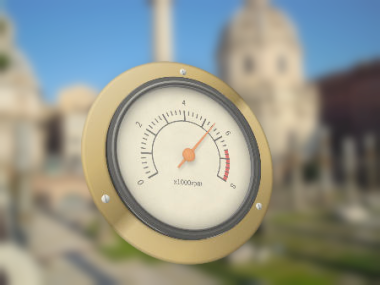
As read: 5400,rpm
